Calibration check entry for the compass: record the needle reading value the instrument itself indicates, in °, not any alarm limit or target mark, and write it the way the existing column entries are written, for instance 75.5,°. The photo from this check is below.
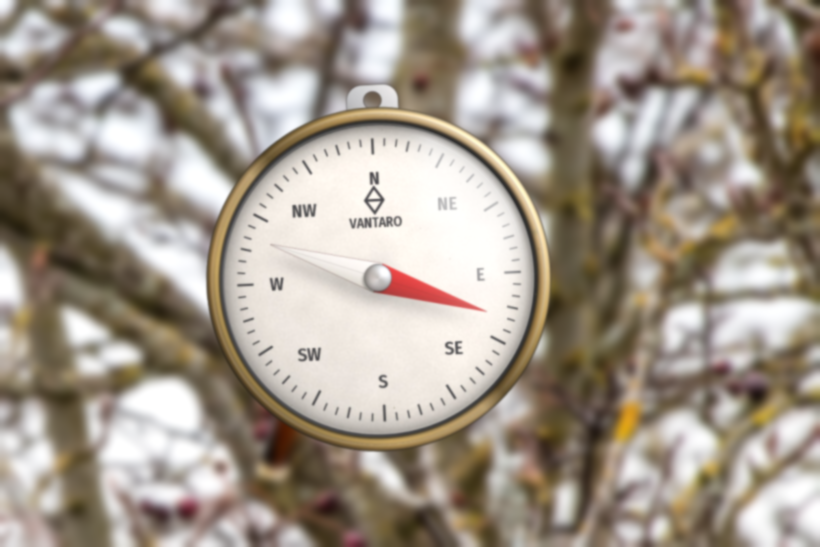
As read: 110,°
